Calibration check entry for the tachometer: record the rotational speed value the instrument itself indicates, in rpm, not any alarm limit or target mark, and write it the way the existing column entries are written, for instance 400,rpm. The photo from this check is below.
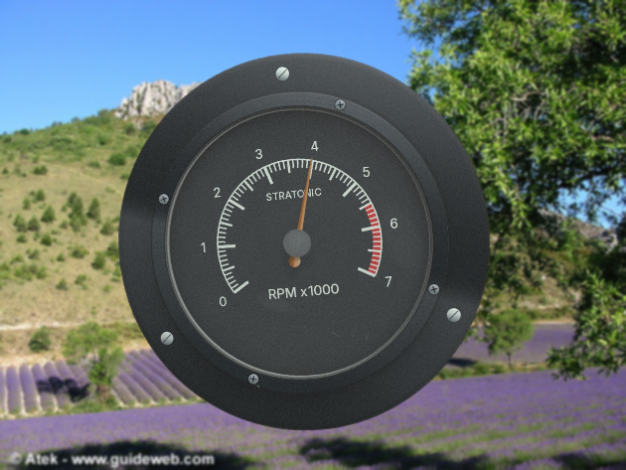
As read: 4000,rpm
